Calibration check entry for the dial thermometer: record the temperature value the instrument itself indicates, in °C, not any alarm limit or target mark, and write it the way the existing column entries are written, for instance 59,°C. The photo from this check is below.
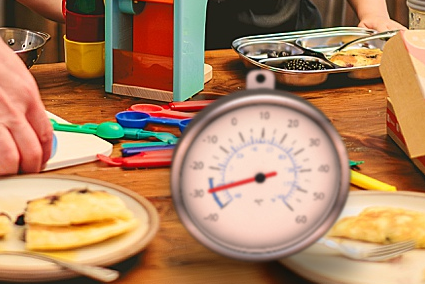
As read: -30,°C
